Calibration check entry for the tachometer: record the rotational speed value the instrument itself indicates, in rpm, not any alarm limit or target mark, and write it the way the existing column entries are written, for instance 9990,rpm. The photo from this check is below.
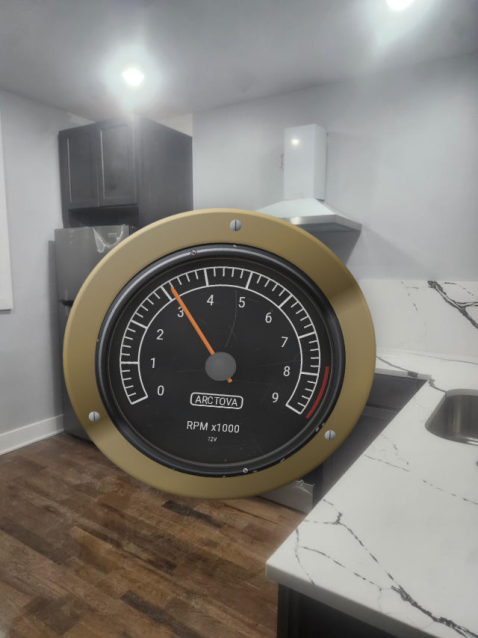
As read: 3200,rpm
